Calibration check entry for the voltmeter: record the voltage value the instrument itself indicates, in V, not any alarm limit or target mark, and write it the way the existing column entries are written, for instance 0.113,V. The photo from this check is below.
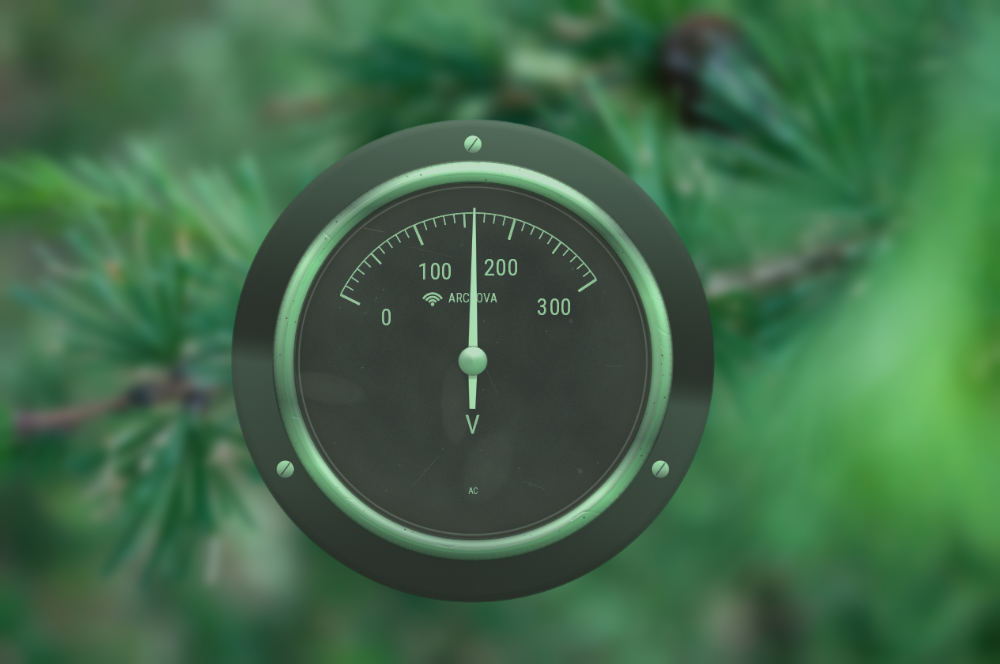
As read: 160,V
